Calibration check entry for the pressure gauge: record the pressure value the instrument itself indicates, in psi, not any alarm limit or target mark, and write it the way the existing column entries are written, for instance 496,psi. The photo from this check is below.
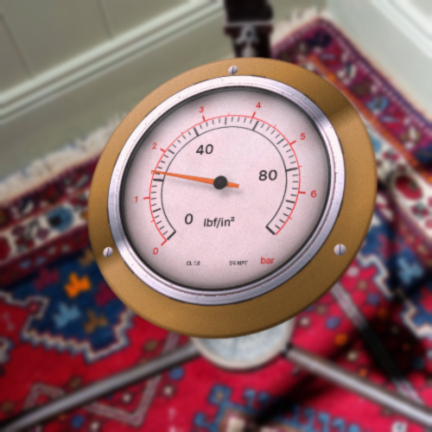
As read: 22,psi
